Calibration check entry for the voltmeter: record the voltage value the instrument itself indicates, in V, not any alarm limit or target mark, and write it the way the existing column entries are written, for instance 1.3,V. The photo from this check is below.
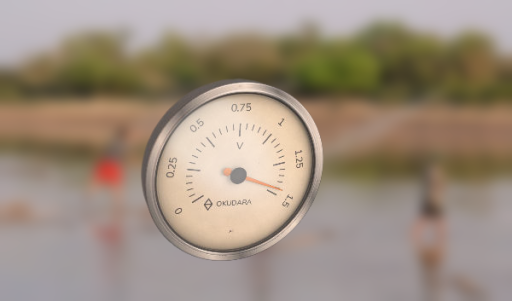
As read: 1.45,V
